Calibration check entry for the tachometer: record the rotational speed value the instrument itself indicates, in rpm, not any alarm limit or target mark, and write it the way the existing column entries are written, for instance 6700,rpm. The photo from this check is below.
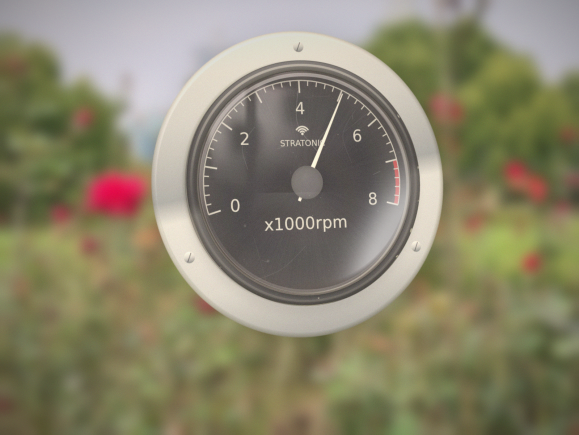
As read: 5000,rpm
